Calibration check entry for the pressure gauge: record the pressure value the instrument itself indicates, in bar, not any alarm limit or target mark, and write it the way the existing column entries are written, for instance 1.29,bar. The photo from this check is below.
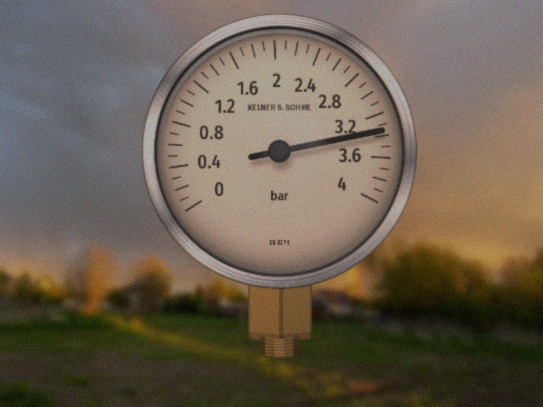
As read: 3.35,bar
